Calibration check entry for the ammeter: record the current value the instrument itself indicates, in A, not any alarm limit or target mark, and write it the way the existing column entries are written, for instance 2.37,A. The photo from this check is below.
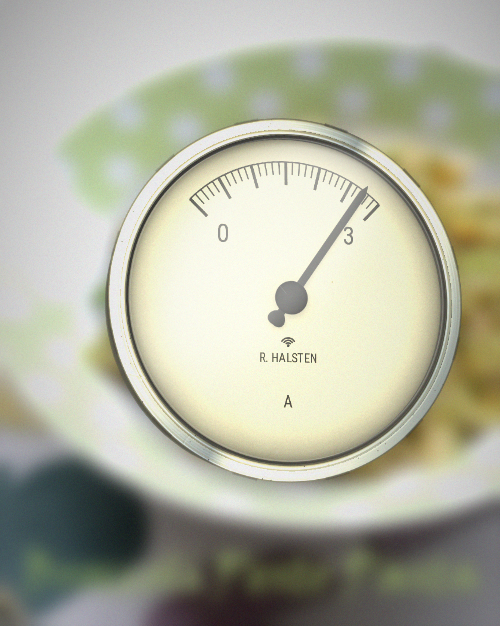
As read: 2.7,A
